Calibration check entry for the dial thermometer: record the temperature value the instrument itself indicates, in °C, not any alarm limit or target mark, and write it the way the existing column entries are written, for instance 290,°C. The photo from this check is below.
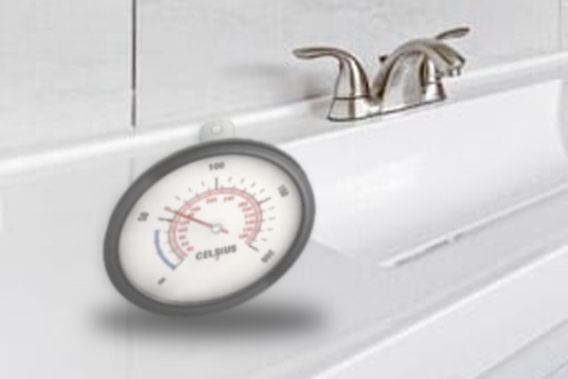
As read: 60,°C
